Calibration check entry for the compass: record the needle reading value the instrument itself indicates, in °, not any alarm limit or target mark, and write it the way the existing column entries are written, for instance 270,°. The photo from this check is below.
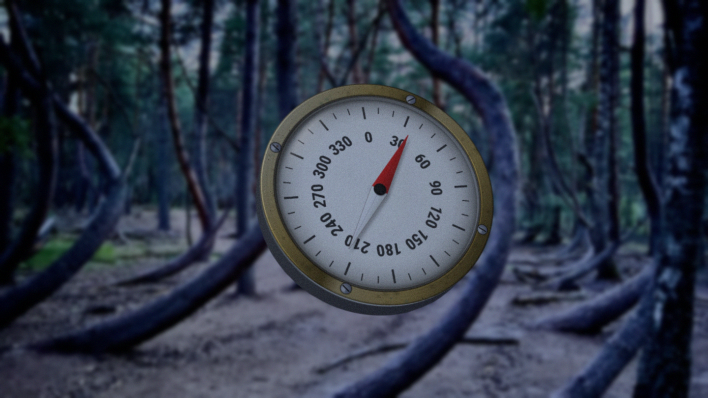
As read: 35,°
